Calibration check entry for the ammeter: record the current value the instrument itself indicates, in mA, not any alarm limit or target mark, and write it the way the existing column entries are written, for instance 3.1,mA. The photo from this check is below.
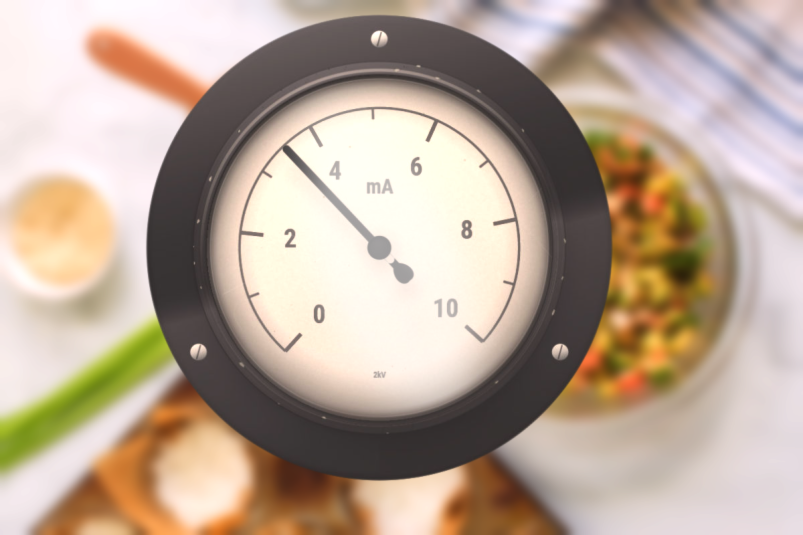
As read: 3.5,mA
